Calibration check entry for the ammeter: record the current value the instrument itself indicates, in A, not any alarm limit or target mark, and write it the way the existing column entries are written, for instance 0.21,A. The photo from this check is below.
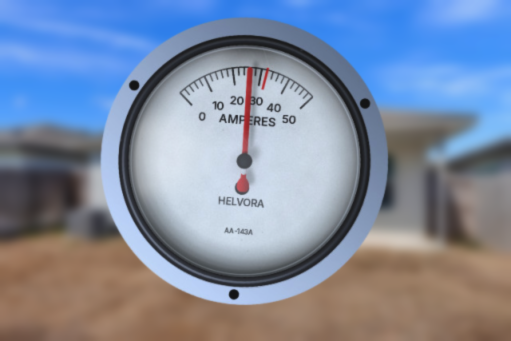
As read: 26,A
